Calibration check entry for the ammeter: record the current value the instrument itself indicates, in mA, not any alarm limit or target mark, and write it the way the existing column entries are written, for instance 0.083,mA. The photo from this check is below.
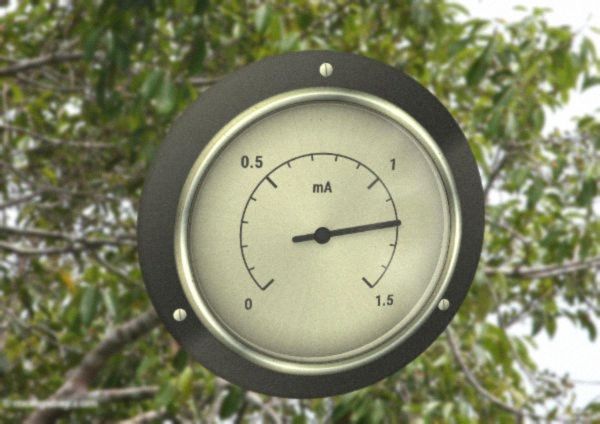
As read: 1.2,mA
